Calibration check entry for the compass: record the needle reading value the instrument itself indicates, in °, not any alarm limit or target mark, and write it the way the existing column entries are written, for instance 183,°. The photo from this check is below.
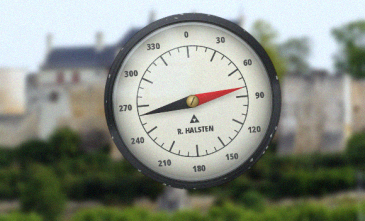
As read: 80,°
